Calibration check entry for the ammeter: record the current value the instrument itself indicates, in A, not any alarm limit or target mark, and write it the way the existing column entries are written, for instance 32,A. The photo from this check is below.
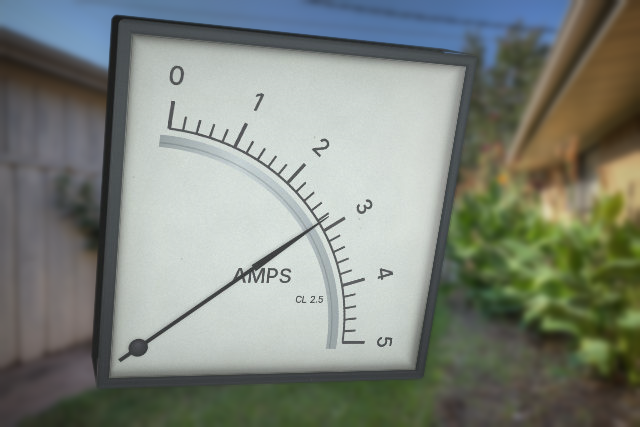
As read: 2.8,A
